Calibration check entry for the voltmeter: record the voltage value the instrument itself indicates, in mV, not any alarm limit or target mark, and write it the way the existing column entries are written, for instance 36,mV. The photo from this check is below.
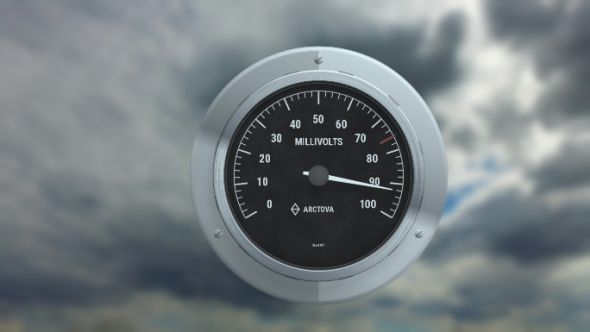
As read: 92,mV
